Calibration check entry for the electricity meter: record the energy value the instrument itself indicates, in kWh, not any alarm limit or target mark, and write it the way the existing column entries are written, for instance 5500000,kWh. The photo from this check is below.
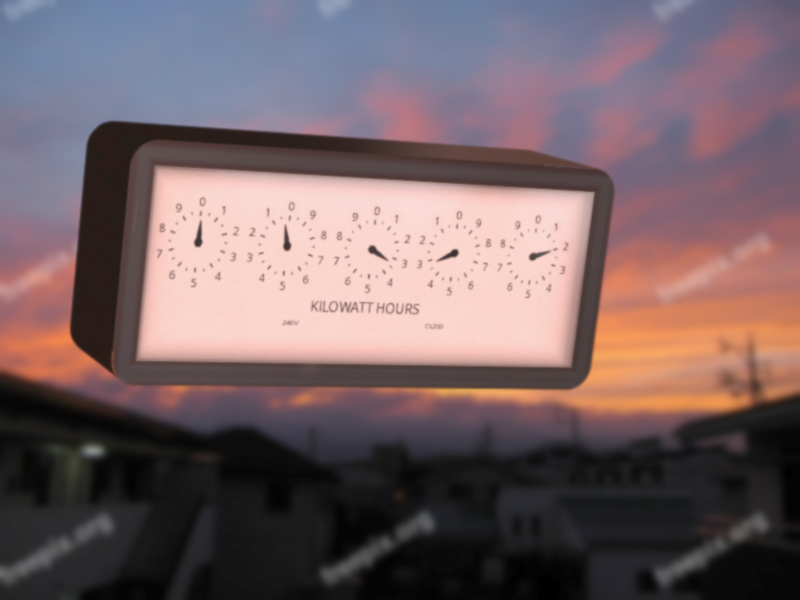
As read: 332,kWh
